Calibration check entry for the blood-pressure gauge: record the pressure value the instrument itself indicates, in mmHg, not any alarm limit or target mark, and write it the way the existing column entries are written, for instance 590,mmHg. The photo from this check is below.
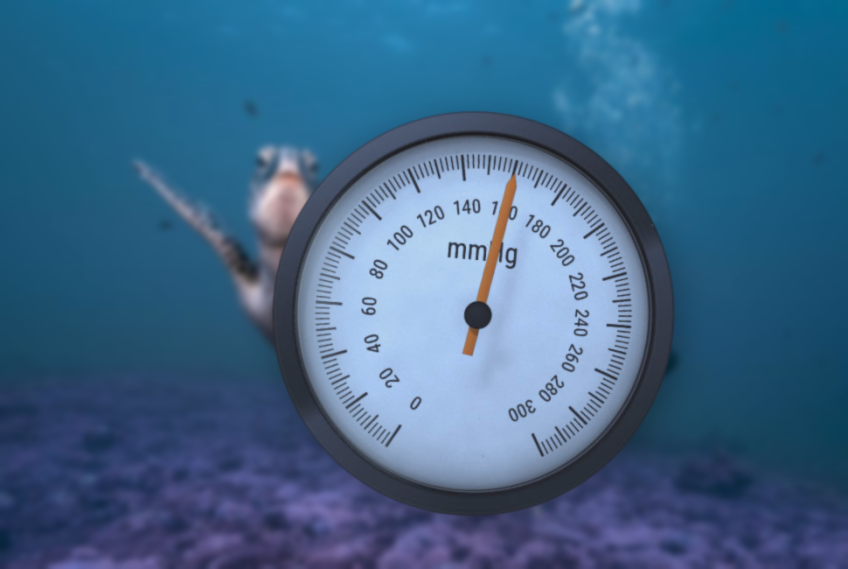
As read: 160,mmHg
